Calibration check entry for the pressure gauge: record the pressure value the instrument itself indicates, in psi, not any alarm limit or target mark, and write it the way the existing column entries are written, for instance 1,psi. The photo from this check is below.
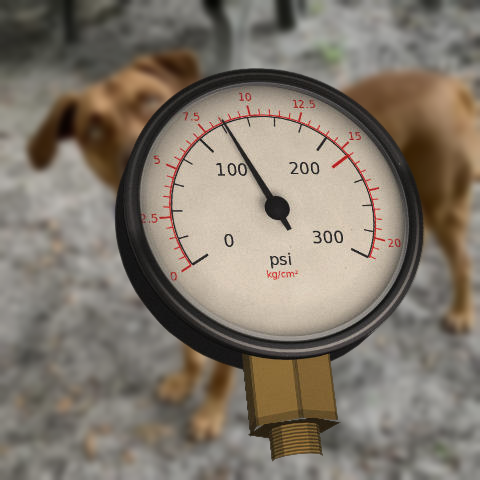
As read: 120,psi
